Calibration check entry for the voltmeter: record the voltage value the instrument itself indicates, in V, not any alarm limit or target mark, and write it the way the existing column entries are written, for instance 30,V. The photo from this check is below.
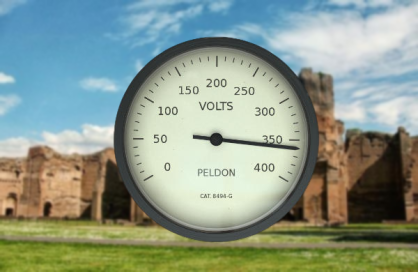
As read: 360,V
